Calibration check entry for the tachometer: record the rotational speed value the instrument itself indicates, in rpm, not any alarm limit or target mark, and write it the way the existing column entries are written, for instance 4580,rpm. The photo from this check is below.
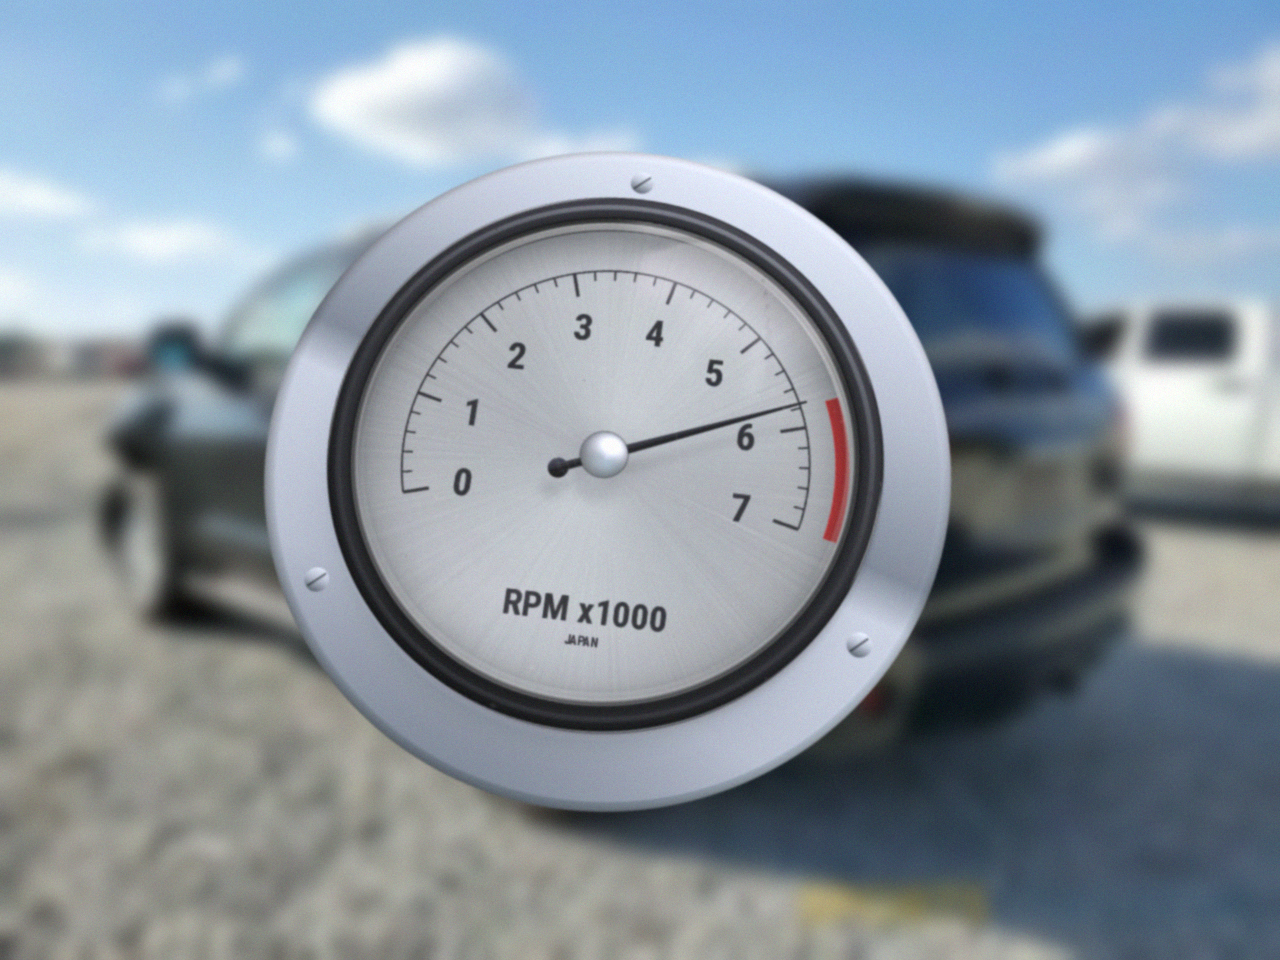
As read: 5800,rpm
